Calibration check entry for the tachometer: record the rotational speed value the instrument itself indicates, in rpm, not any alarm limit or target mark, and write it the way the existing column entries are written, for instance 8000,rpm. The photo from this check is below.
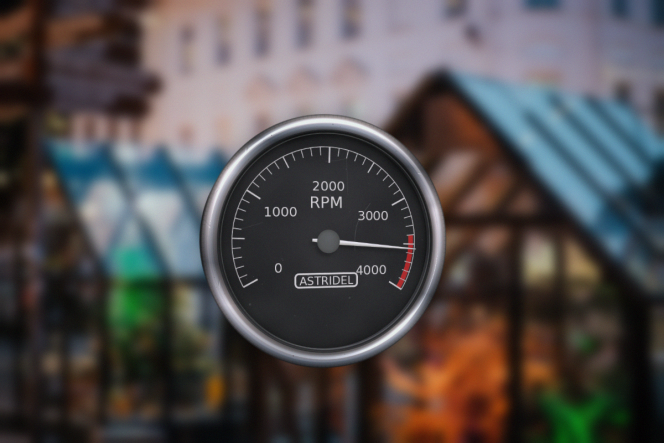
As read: 3550,rpm
